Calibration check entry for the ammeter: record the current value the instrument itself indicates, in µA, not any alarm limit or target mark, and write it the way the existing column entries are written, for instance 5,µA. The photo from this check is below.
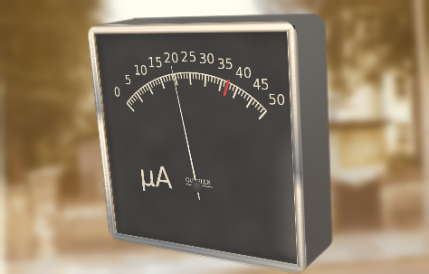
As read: 20,µA
